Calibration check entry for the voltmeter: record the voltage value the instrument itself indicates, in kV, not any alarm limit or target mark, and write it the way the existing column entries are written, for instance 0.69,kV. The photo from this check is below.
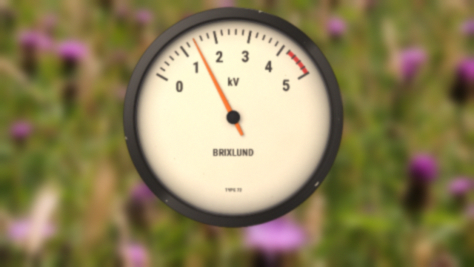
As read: 1.4,kV
